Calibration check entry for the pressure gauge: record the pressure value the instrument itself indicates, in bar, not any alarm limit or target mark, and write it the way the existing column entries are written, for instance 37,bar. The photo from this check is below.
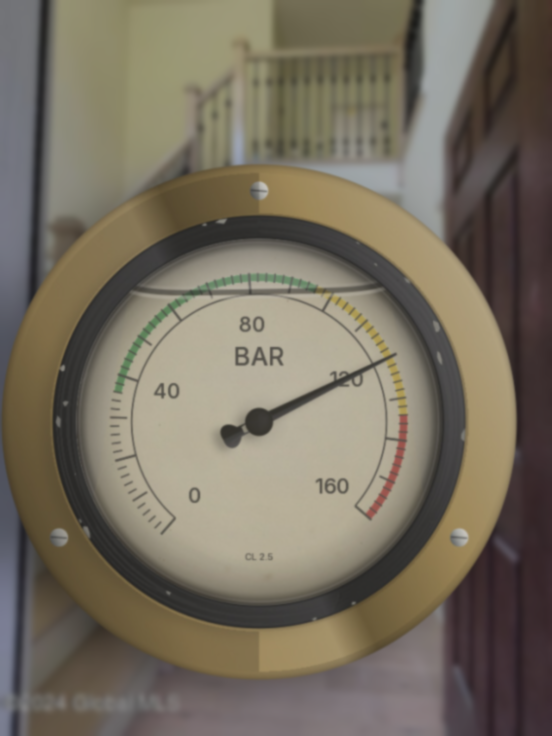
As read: 120,bar
